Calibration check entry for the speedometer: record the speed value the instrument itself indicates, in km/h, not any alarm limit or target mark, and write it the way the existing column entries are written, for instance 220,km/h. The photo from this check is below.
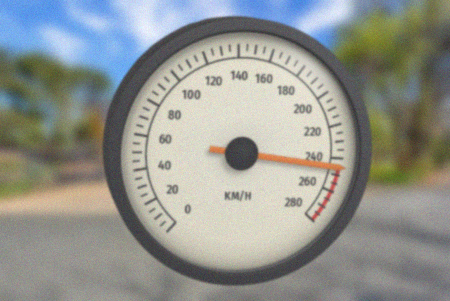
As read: 245,km/h
